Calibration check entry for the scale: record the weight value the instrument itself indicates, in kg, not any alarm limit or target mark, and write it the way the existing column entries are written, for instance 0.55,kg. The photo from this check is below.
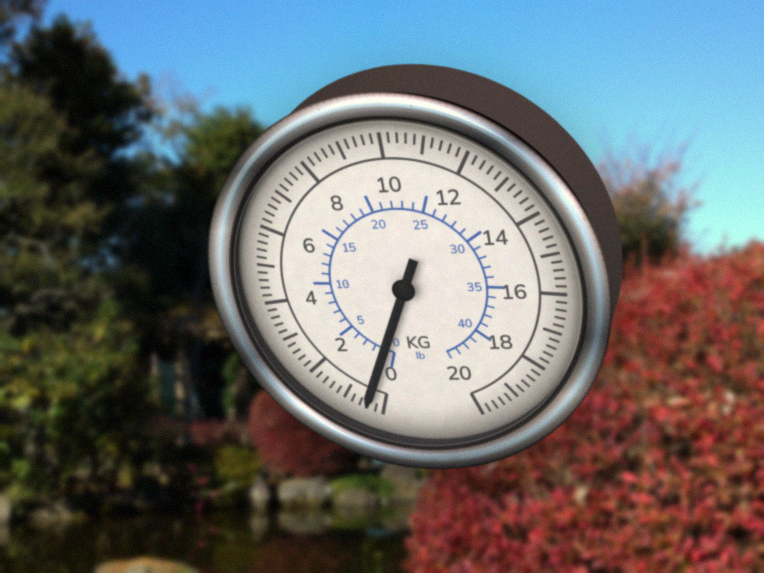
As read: 0.4,kg
